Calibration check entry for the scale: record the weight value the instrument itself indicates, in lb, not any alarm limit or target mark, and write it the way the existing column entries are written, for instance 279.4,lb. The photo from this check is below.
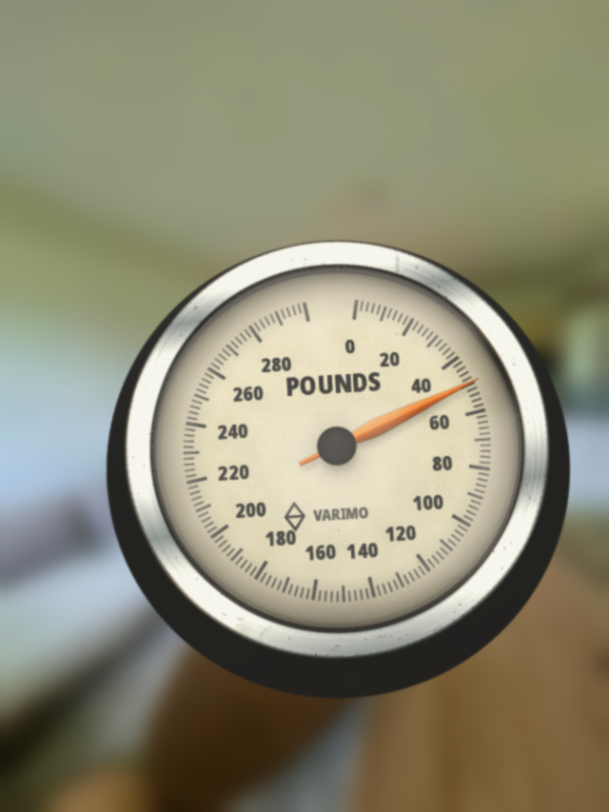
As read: 50,lb
